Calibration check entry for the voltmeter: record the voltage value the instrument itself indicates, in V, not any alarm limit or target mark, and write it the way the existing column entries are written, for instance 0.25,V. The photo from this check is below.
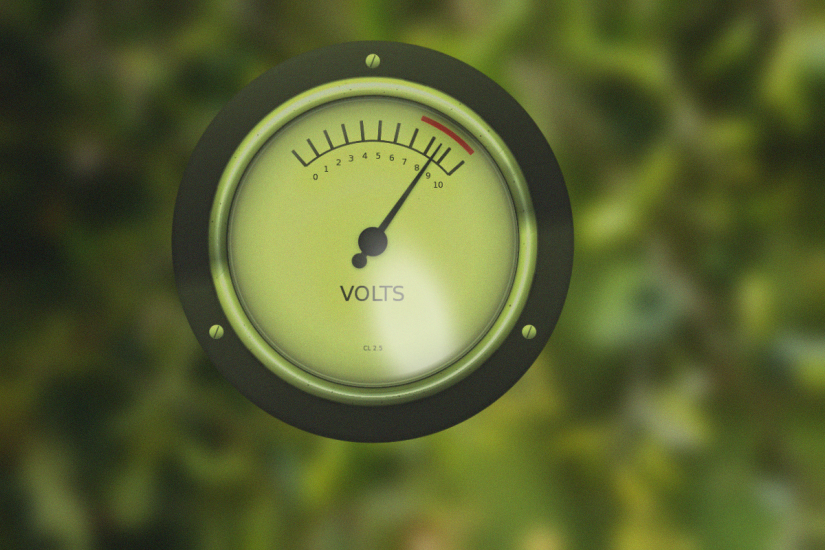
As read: 8.5,V
